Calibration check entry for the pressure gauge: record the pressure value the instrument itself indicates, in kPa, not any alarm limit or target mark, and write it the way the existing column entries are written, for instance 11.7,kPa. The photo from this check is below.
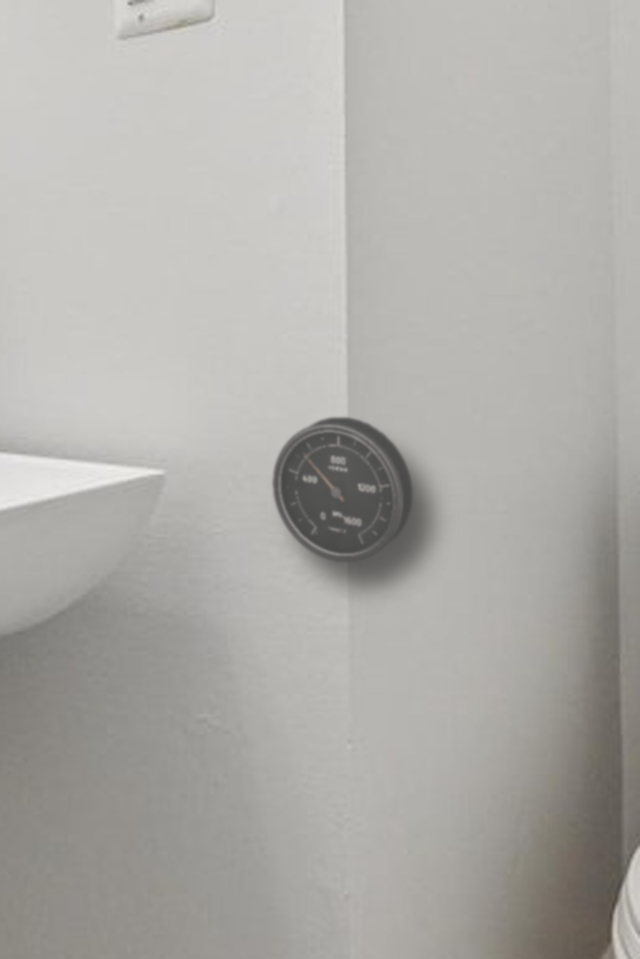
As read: 550,kPa
